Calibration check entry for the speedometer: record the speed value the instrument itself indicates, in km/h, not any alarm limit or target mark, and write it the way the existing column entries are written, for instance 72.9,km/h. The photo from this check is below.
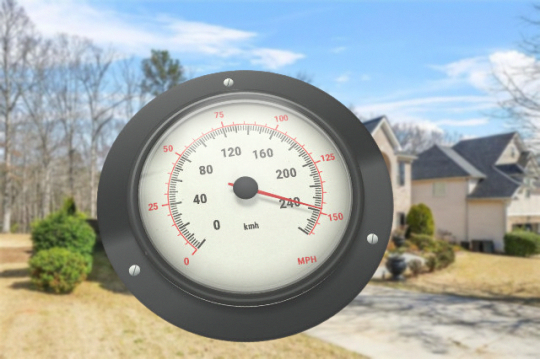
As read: 240,km/h
